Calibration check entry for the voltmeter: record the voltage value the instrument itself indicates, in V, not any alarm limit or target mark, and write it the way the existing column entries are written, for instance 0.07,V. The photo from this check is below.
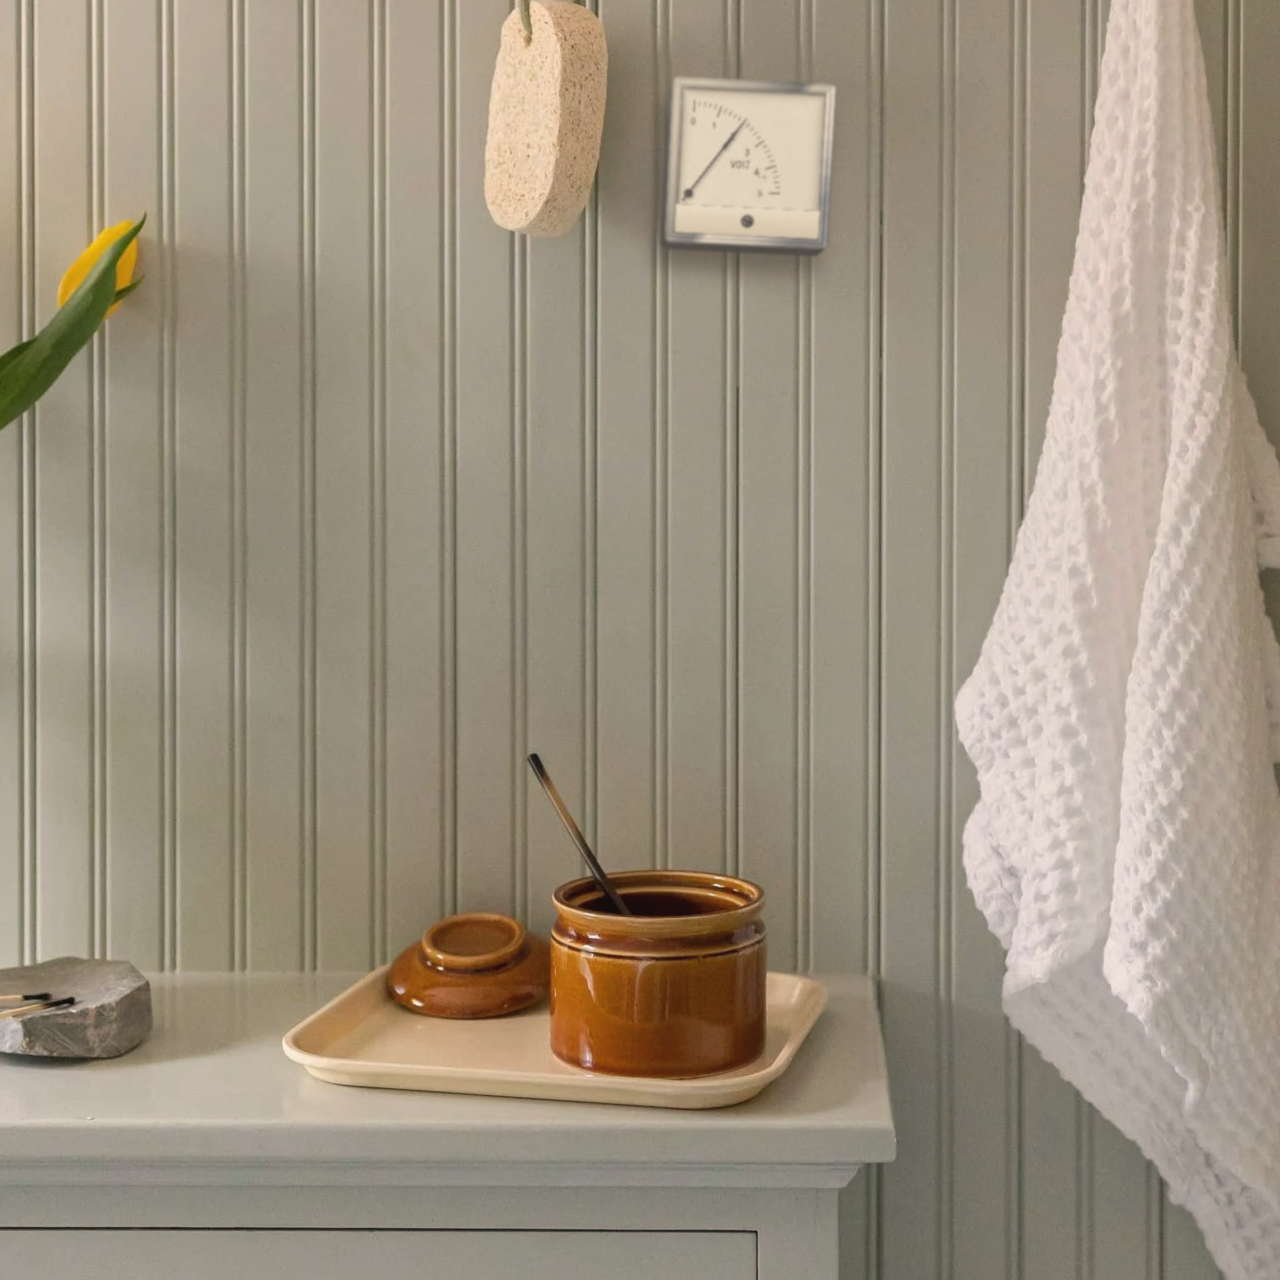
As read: 2,V
